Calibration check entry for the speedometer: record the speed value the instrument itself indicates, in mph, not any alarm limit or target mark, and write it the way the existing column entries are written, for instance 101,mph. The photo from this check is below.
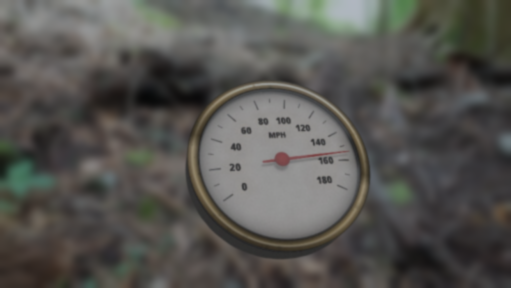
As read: 155,mph
